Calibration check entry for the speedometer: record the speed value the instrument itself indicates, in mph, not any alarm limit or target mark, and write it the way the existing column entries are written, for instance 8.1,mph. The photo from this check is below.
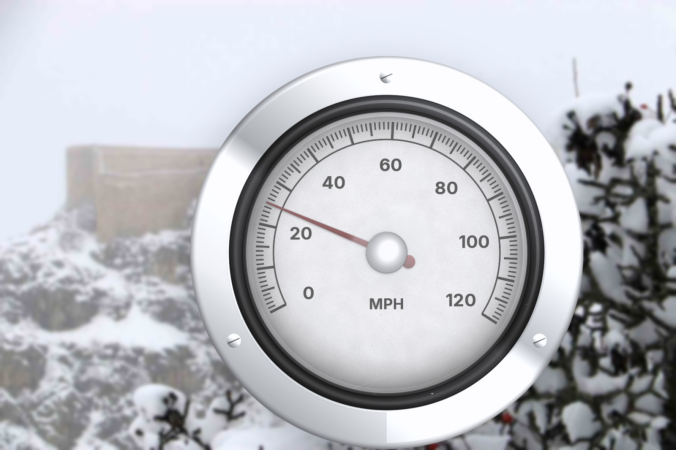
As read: 25,mph
